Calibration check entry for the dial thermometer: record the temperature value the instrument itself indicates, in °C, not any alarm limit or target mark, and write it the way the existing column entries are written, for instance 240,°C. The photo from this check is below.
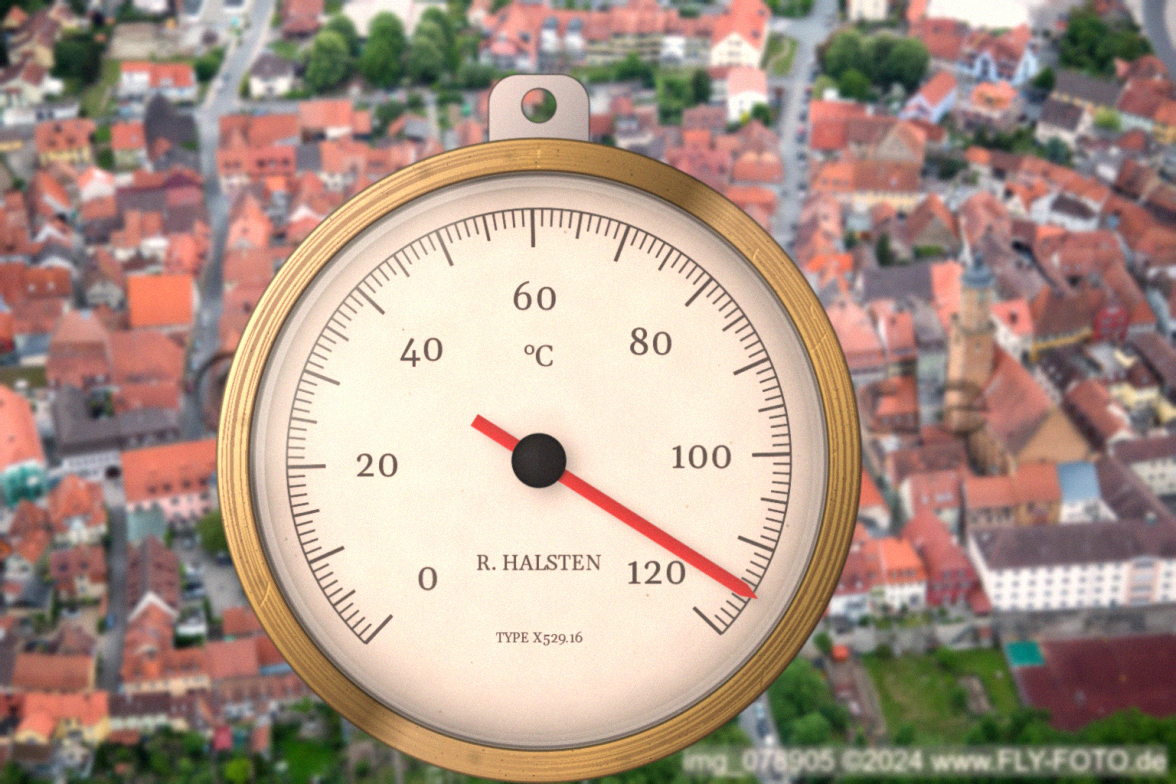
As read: 115,°C
